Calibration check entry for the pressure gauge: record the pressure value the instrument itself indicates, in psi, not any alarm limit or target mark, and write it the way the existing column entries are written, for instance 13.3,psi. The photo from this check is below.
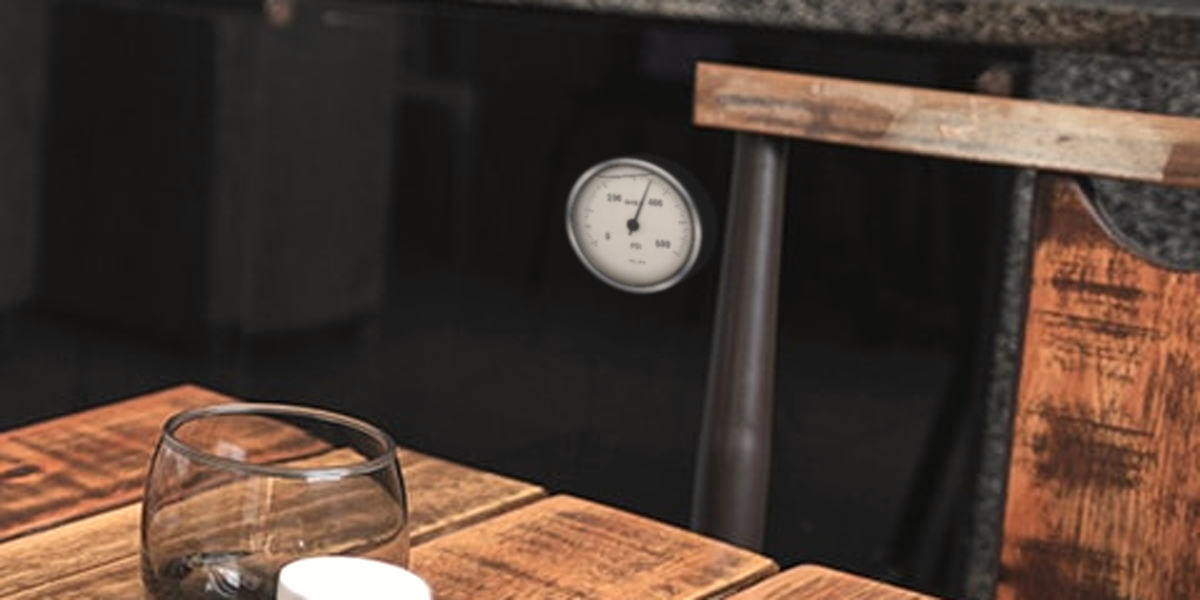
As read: 350,psi
